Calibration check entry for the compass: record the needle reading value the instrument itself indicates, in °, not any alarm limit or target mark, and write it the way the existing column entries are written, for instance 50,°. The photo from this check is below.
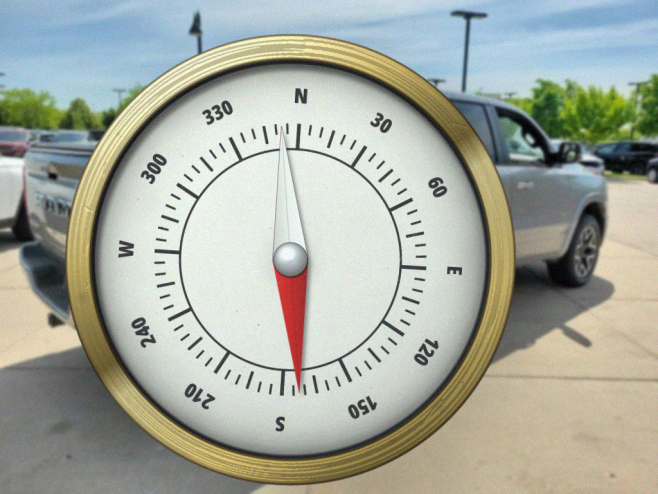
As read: 172.5,°
